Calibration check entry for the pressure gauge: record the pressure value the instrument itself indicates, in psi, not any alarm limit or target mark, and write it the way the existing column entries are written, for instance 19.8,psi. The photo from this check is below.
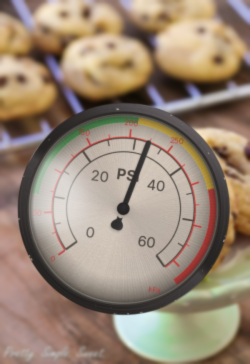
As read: 32.5,psi
